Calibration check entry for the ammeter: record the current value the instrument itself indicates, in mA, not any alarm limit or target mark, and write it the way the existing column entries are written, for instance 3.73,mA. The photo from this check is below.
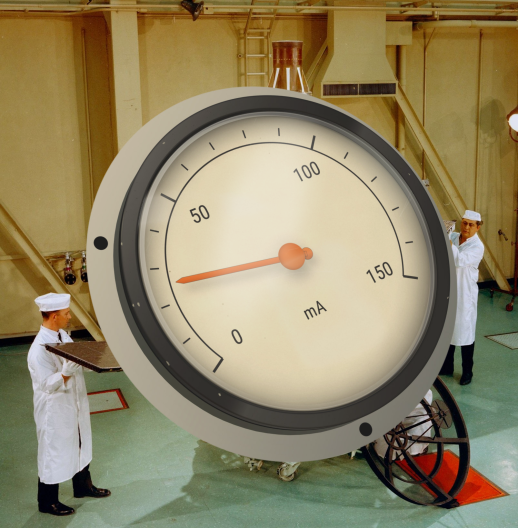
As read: 25,mA
